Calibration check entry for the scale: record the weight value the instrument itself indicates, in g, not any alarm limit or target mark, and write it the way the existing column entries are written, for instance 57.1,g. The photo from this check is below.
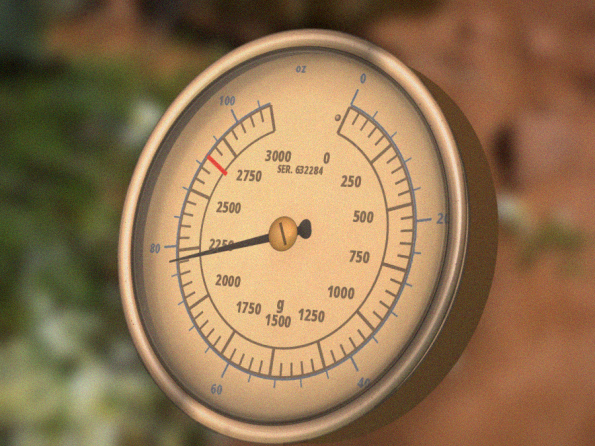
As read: 2200,g
